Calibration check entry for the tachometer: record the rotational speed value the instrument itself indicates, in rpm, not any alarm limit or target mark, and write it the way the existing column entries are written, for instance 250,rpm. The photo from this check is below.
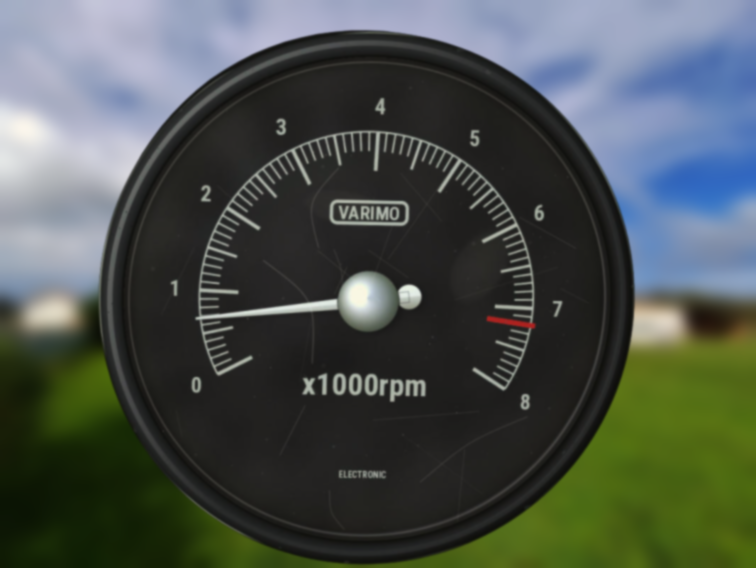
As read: 700,rpm
